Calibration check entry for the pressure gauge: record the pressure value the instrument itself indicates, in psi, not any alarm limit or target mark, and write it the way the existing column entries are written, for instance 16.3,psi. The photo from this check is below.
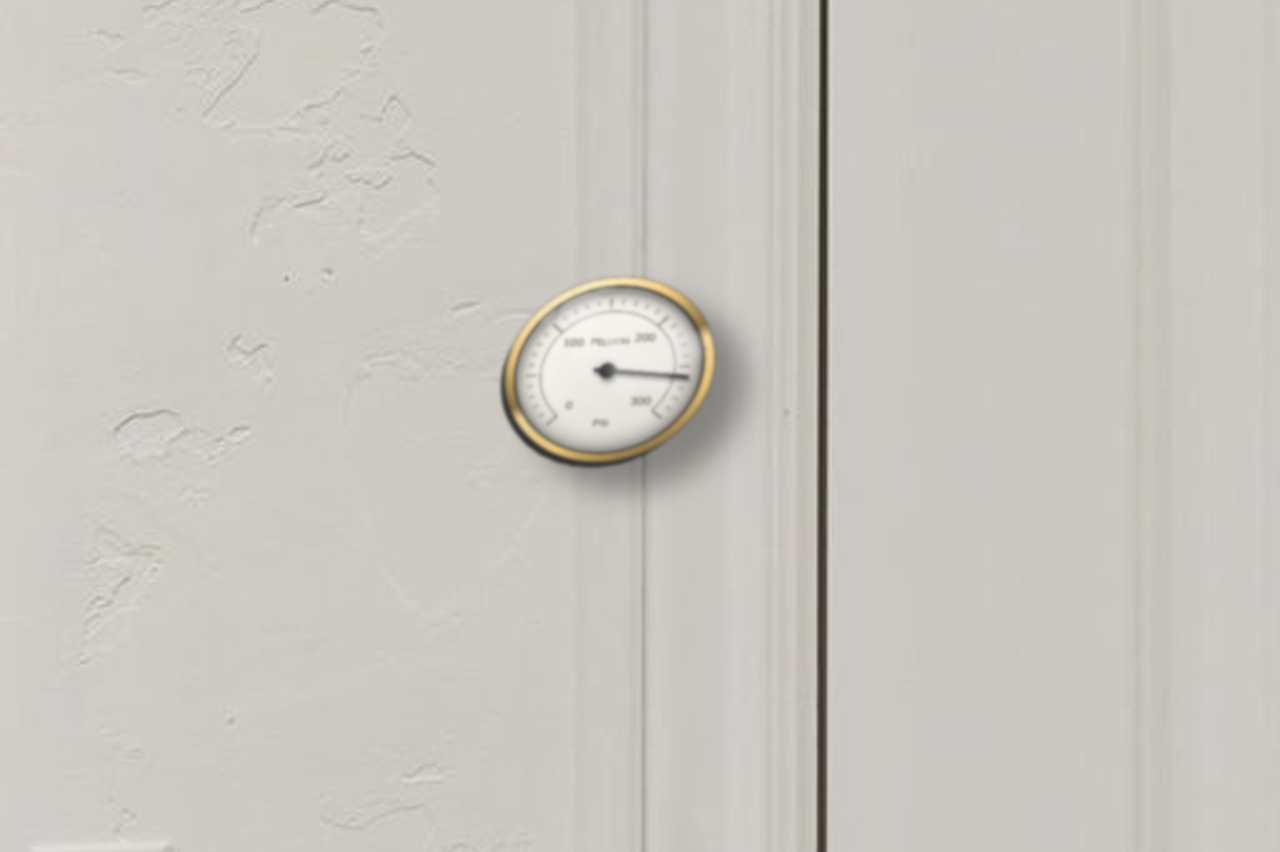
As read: 260,psi
